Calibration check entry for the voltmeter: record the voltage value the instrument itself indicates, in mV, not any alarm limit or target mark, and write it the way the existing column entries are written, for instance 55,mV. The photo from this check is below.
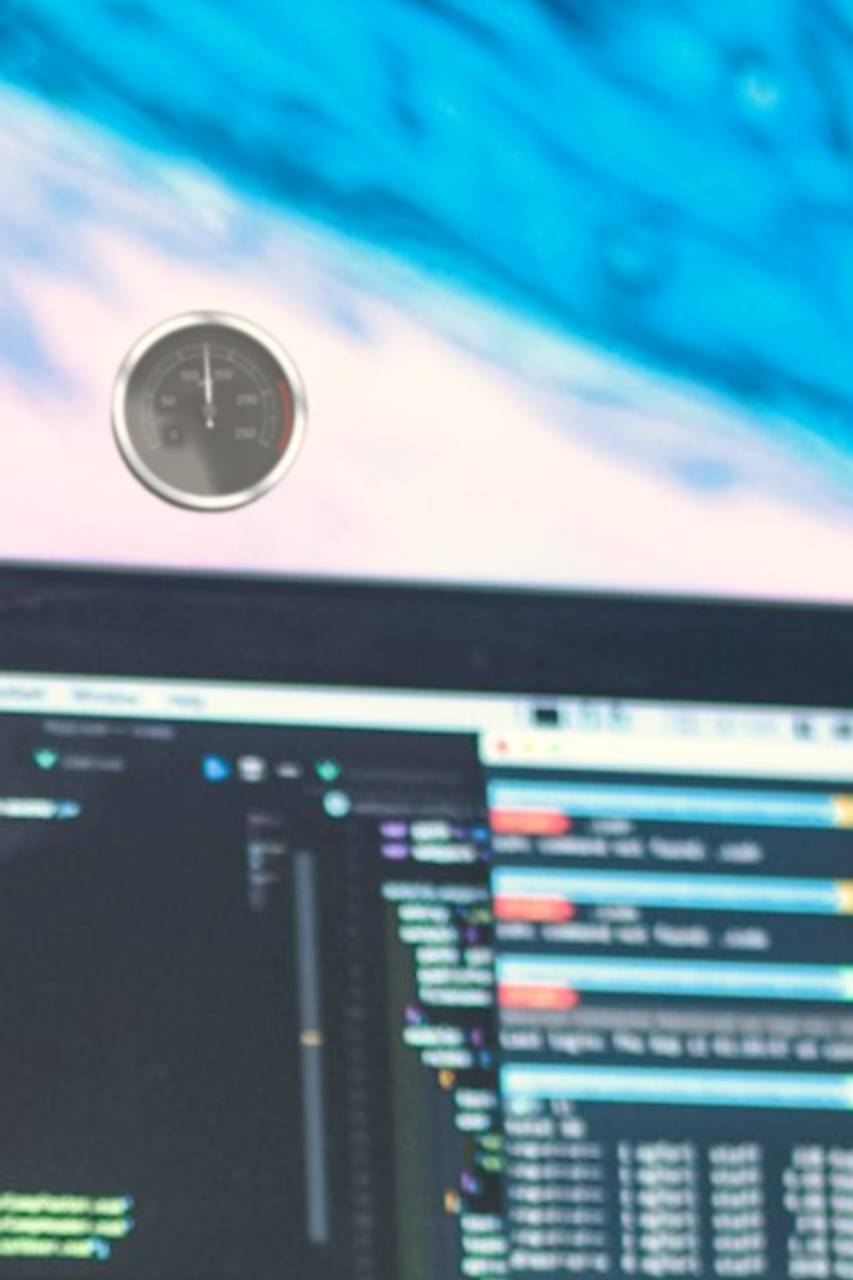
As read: 125,mV
